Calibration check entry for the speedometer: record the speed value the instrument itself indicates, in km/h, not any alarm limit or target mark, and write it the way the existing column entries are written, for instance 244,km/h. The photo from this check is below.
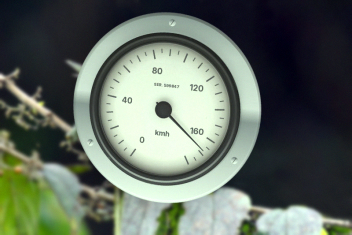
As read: 167.5,km/h
